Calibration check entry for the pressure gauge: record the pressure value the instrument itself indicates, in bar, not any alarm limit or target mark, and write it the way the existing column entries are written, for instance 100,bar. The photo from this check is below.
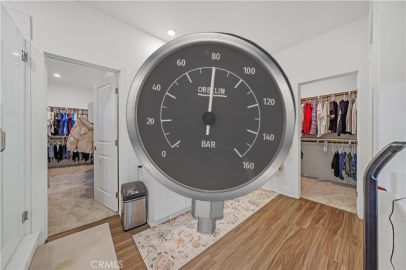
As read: 80,bar
